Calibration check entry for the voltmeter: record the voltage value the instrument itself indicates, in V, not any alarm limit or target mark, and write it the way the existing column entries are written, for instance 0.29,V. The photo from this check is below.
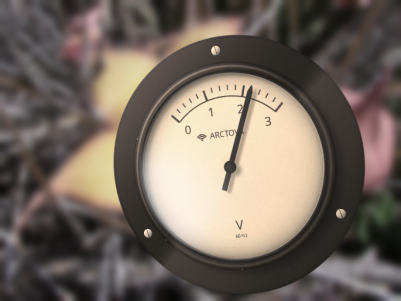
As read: 2.2,V
